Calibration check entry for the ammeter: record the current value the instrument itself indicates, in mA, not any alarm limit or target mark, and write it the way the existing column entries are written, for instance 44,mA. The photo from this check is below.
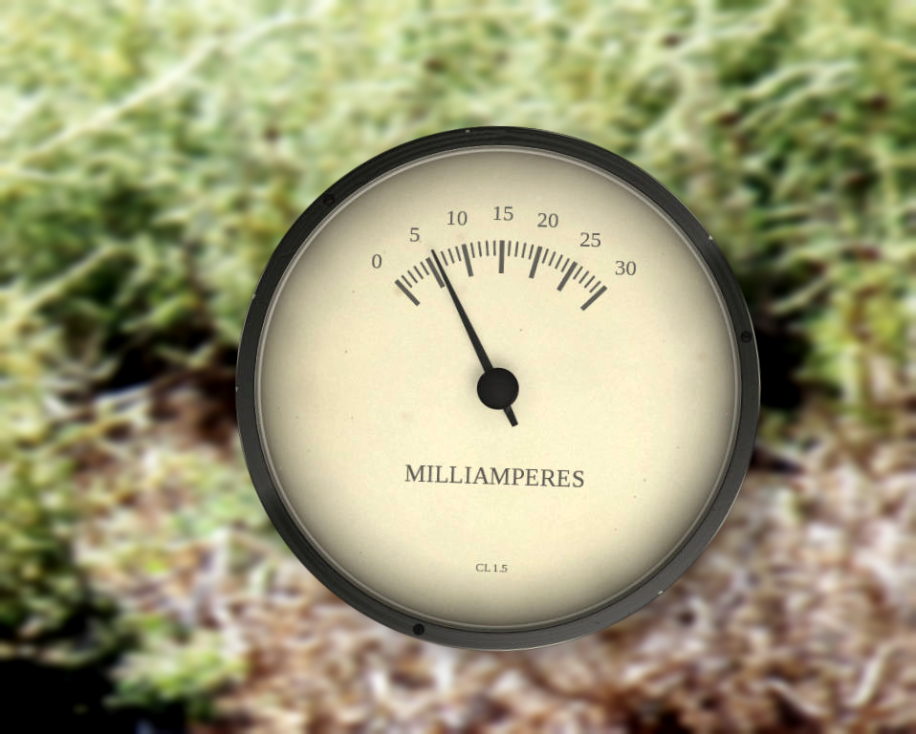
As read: 6,mA
